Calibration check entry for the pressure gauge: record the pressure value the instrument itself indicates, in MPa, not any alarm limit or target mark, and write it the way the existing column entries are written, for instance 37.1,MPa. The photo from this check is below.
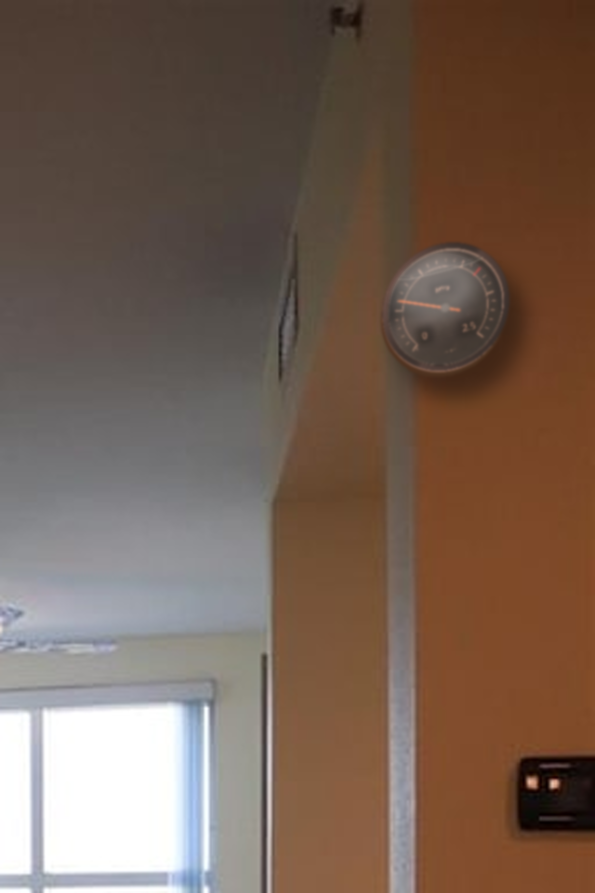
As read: 0.6,MPa
